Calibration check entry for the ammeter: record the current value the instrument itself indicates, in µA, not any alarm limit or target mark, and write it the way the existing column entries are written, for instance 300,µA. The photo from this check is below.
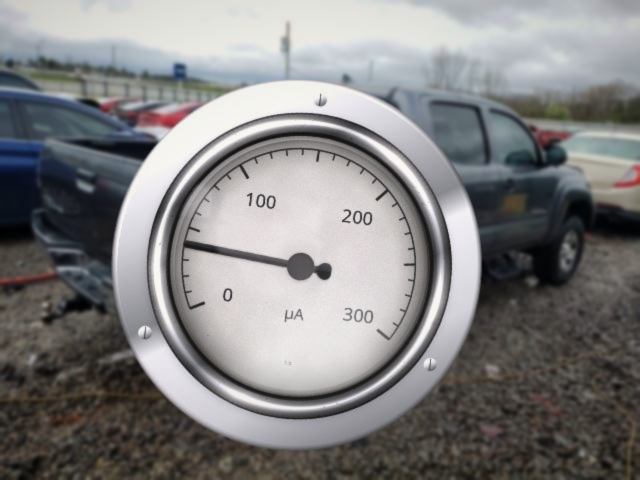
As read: 40,µA
